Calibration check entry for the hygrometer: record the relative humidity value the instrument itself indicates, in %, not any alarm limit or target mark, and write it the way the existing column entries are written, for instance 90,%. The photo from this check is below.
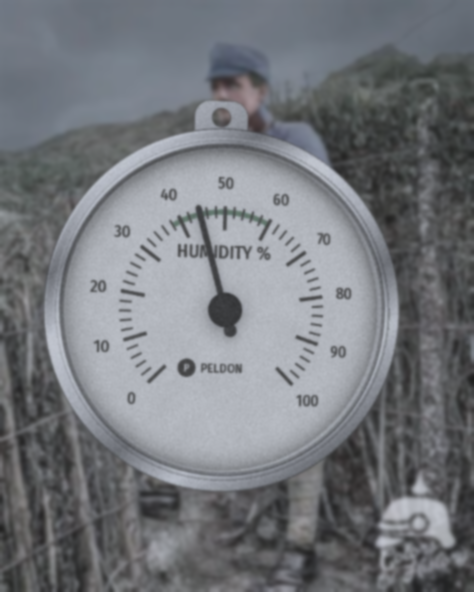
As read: 44,%
